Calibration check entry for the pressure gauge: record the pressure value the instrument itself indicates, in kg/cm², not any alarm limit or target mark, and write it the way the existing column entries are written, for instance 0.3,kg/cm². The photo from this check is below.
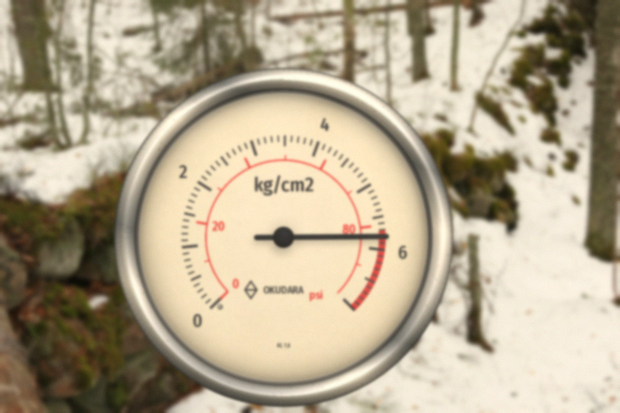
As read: 5.8,kg/cm²
